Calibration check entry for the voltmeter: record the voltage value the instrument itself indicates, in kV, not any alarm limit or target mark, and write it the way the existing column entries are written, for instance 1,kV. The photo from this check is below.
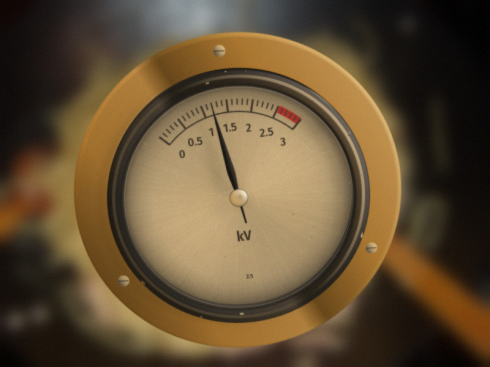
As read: 1.2,kV
